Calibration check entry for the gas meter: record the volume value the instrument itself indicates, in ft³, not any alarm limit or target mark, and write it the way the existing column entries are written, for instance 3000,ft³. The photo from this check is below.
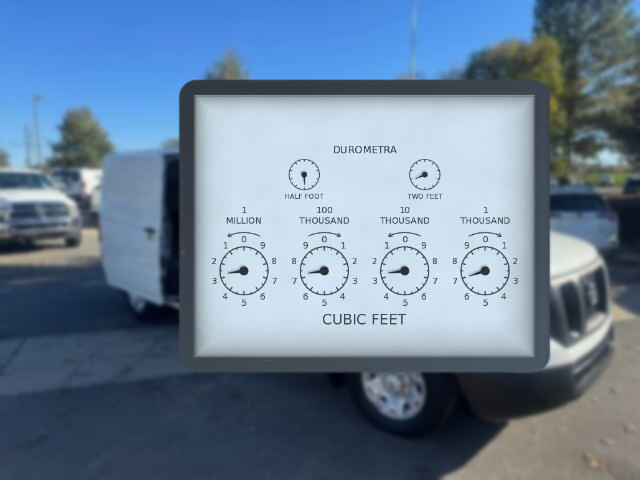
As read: 272700,ft³
